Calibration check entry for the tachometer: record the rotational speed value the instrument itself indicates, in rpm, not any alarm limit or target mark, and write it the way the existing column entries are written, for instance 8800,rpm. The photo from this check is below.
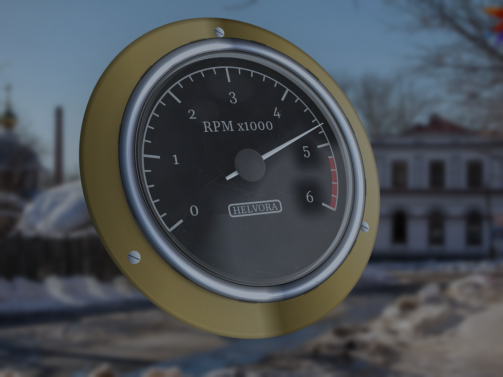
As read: 4700,rpm
